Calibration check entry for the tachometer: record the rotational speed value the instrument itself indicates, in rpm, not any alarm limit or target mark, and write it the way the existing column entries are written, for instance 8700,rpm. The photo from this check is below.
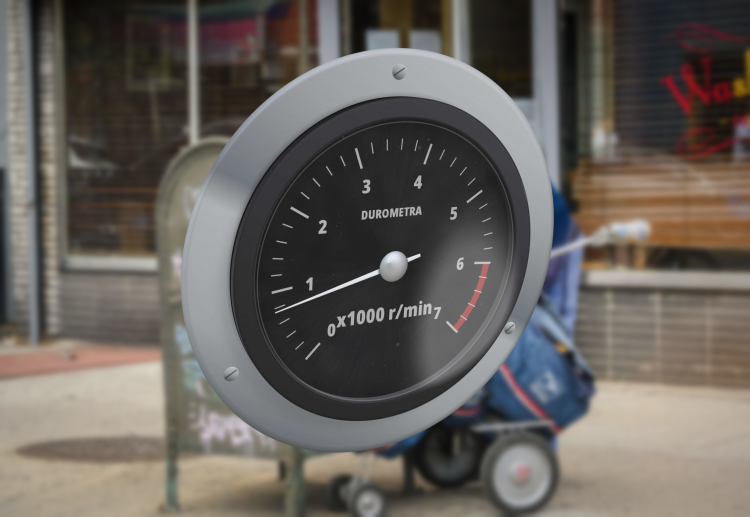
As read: 800,rpm
